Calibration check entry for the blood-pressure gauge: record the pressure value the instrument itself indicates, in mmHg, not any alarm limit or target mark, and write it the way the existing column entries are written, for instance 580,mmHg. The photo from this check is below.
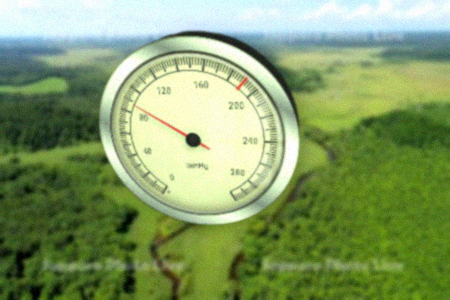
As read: 90,mmHg
